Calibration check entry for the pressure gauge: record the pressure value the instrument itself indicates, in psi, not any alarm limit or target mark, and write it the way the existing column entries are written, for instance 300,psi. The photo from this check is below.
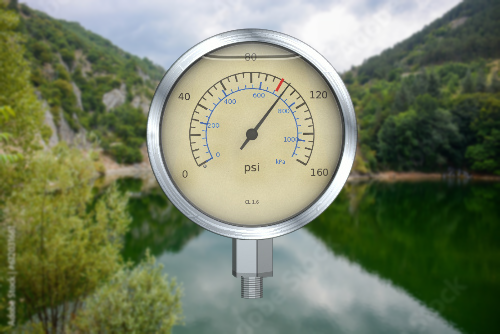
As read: 105,psi
